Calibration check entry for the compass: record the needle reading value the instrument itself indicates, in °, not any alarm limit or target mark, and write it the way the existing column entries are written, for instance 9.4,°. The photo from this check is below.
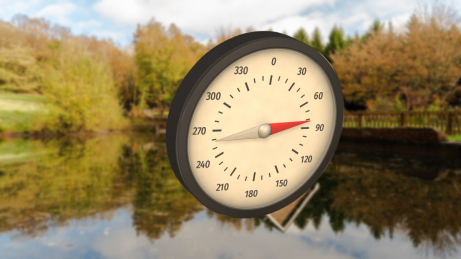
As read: 80,°
